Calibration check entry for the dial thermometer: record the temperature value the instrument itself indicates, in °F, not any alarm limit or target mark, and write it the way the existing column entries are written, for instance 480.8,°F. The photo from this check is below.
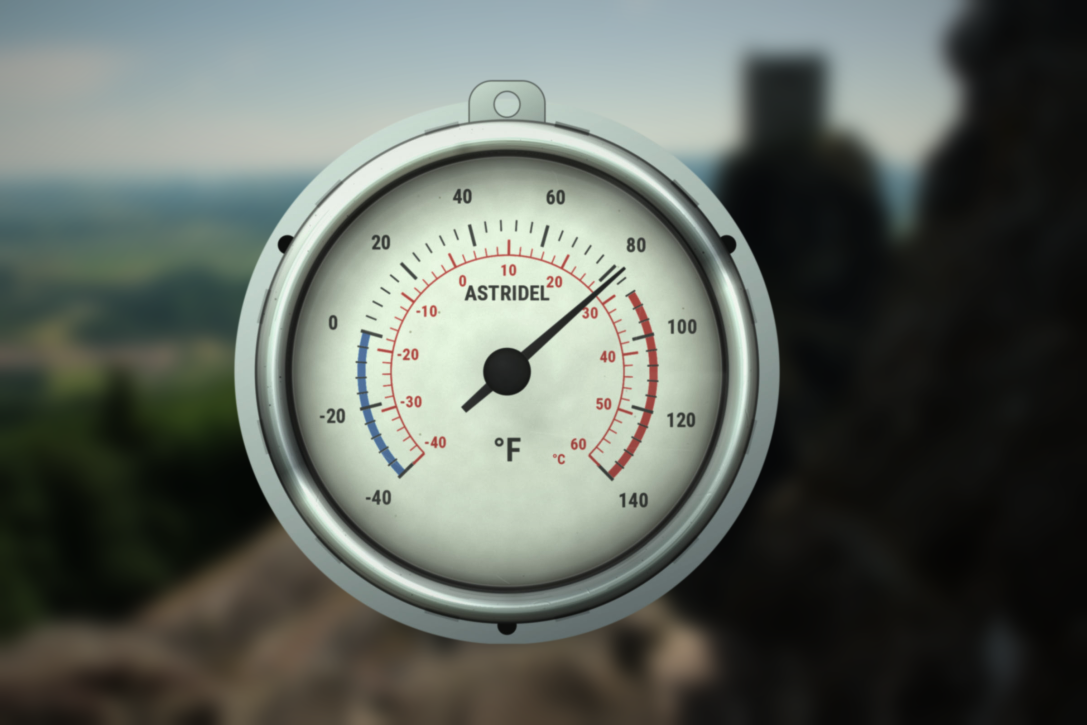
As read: 82,°F
